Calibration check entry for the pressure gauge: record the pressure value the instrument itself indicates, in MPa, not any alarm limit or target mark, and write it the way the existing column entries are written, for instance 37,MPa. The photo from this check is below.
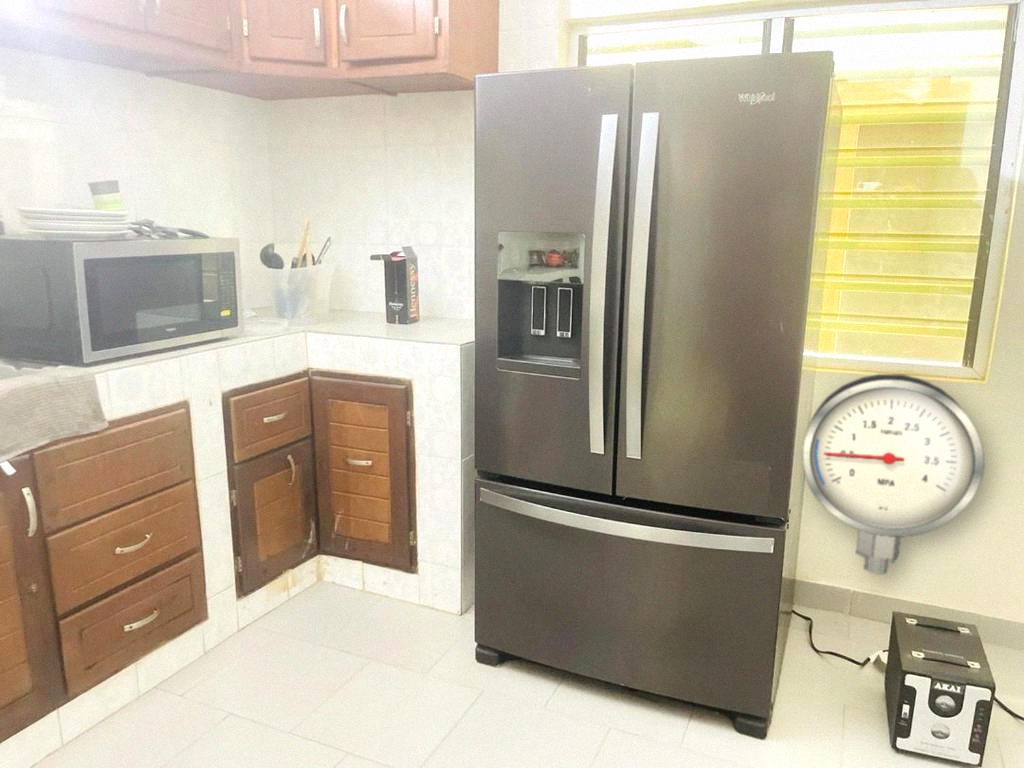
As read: 0.5,MPa
